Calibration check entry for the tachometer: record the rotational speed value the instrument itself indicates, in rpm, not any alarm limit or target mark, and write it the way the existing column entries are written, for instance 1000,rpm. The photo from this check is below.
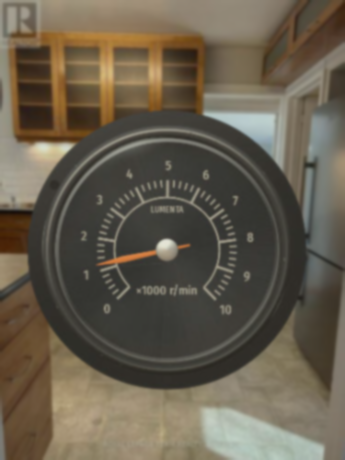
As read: 1200,rpm
